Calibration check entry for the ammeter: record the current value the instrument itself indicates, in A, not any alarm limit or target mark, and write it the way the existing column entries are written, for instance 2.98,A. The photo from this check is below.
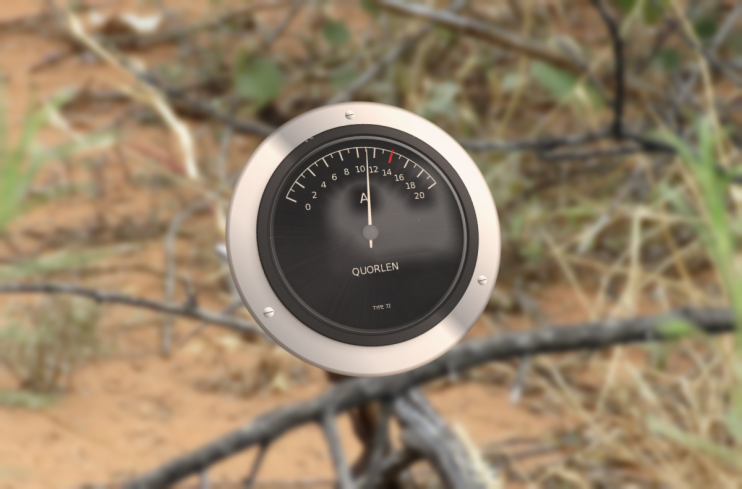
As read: 11,A
